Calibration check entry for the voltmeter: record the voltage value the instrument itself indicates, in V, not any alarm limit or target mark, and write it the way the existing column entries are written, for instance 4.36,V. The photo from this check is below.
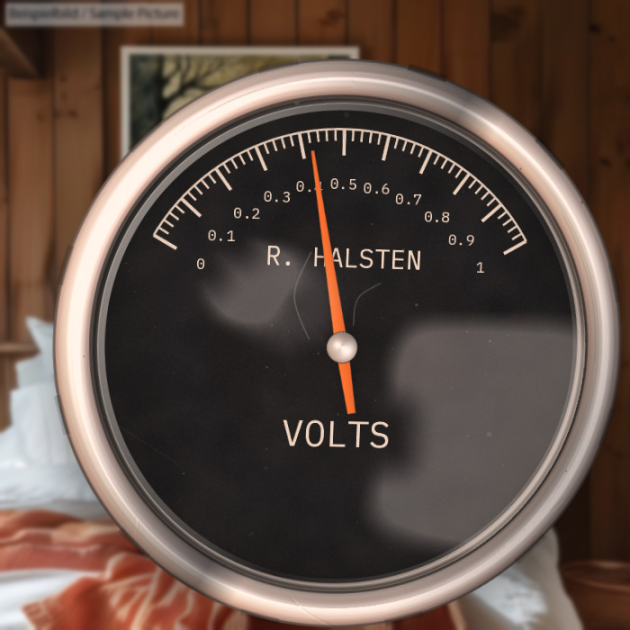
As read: 0.42,V
